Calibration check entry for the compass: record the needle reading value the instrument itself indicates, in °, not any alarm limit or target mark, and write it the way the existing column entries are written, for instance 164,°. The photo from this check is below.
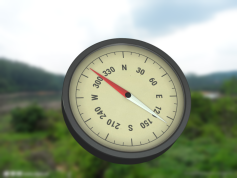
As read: 310,°
